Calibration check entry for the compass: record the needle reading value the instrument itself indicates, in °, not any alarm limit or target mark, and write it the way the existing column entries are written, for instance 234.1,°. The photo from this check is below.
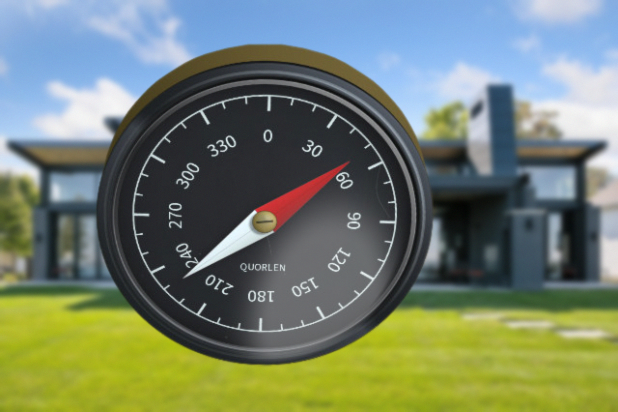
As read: 50,°
